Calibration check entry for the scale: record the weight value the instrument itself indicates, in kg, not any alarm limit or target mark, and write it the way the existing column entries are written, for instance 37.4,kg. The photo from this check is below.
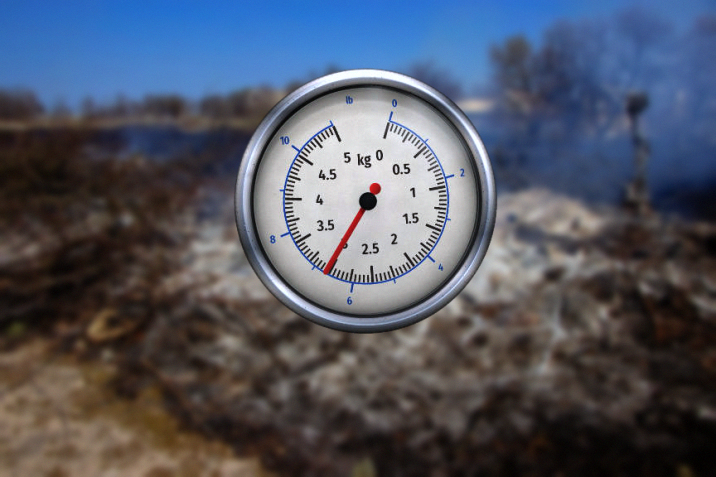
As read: 3.05,kg
